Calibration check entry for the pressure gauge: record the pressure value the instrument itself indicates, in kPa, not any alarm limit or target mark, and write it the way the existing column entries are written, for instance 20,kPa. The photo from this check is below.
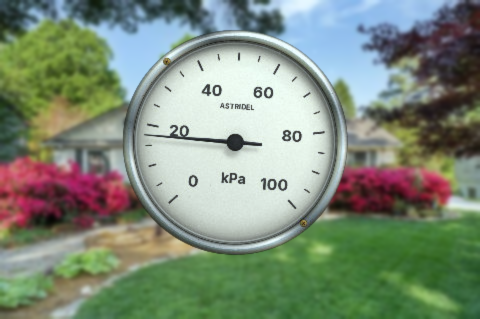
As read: 17.5,kPa
